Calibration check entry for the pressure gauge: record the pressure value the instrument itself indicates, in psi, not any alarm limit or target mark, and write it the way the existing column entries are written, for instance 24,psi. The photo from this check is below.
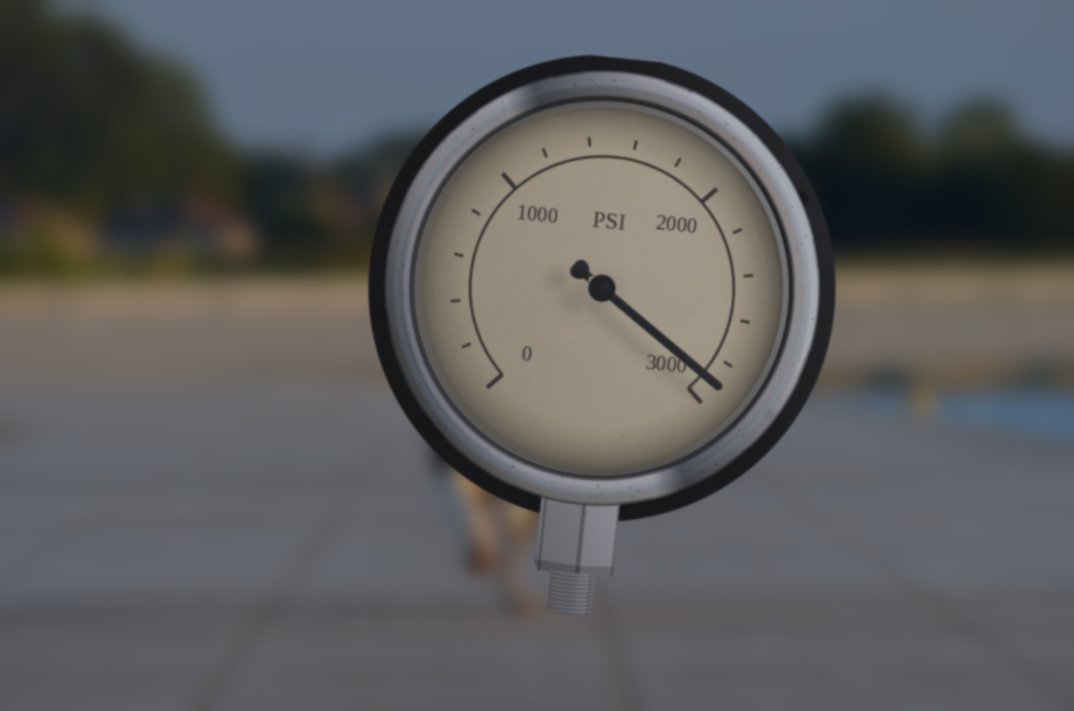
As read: 2900,psi
